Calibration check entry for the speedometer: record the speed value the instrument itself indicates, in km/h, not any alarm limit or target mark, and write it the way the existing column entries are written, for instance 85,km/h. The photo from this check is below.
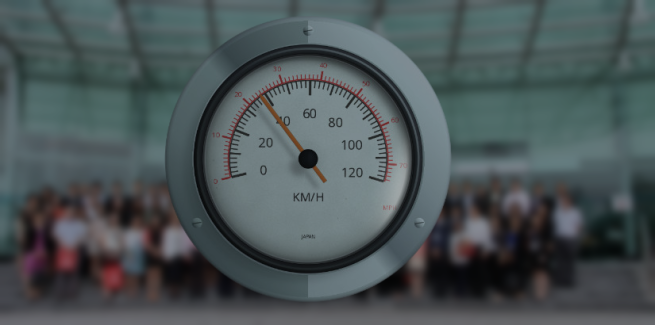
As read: 38,km/h
